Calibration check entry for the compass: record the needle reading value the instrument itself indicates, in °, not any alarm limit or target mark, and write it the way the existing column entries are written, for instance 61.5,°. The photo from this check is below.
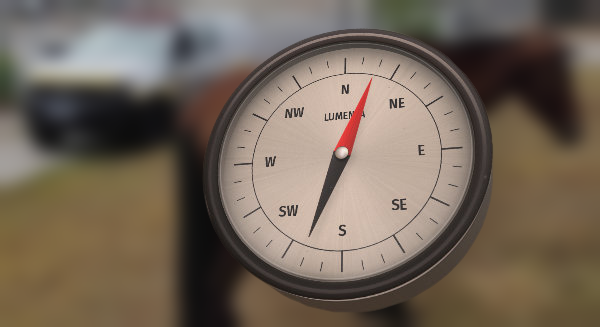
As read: 20,°
